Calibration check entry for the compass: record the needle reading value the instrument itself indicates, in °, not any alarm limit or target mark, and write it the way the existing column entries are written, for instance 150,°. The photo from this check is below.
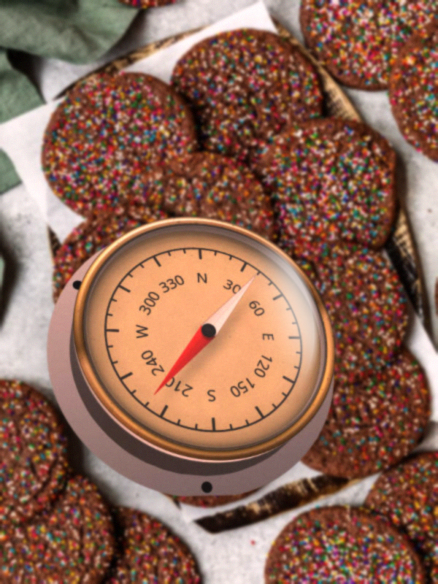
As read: 220,°
